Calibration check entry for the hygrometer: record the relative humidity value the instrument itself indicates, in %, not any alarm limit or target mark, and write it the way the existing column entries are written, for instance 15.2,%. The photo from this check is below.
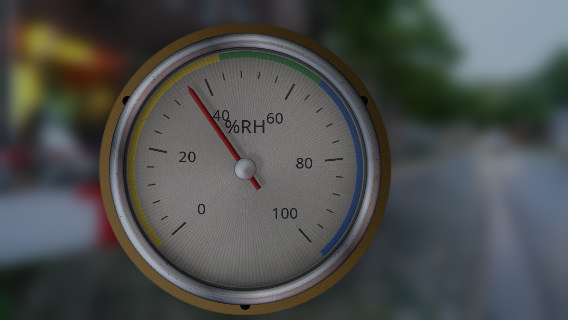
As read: 36,%
